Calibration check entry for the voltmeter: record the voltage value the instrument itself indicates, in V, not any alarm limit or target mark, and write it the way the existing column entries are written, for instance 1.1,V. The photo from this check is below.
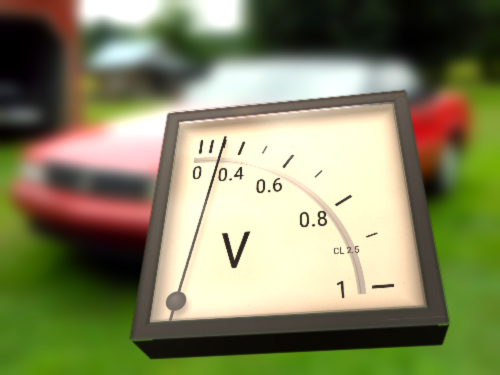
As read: 0.3,V
